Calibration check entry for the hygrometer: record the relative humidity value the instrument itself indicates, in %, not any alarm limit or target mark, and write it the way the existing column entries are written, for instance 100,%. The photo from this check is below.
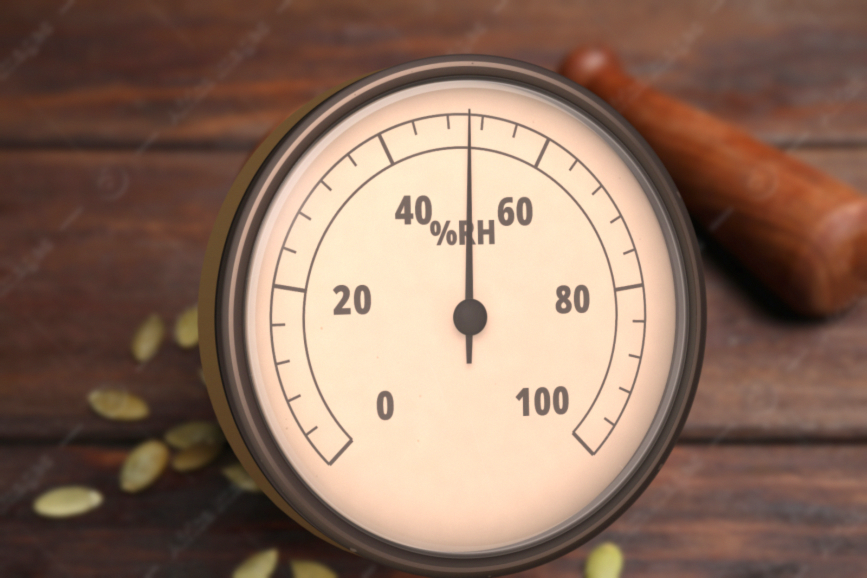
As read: 50,%
